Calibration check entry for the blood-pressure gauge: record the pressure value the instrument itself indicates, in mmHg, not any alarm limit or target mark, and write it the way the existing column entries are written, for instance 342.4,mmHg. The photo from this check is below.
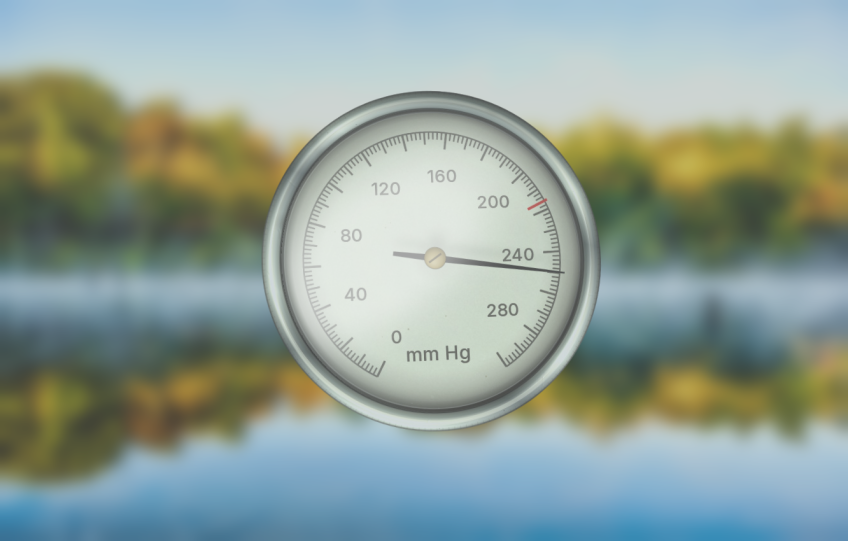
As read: 250,mmHg
